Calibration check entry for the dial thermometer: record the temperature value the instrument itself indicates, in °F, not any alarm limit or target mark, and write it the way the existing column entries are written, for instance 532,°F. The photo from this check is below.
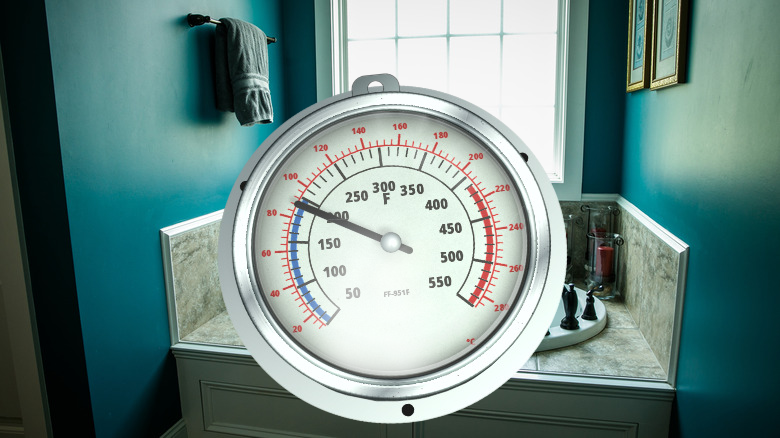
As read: 190,°F
